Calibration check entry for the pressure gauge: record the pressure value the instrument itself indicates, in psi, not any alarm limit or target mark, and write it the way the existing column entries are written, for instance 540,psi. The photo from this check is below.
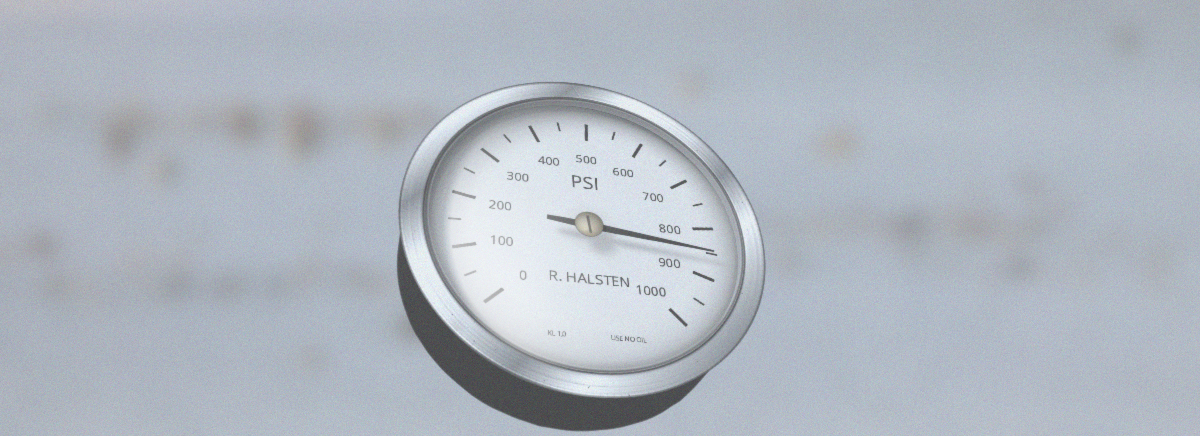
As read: 850,psi
